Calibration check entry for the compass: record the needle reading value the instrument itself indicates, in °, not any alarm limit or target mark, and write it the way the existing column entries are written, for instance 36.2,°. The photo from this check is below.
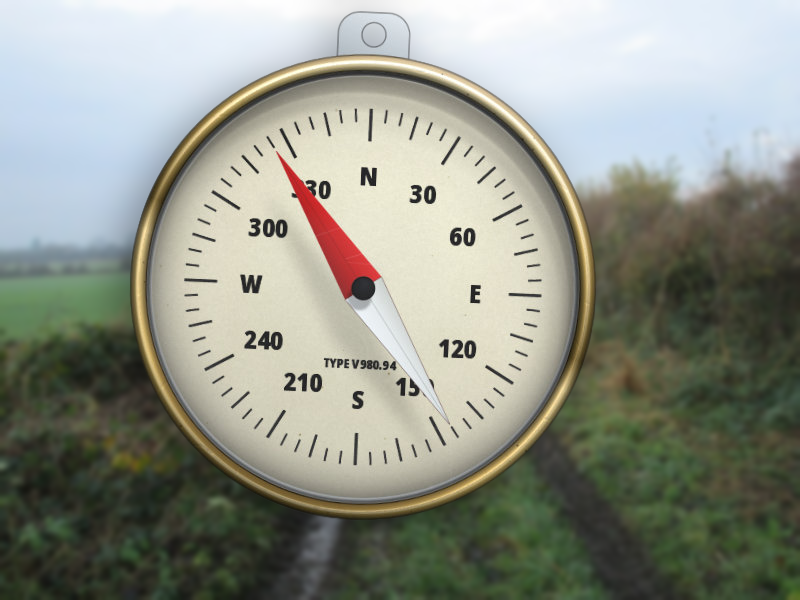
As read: 325,°
